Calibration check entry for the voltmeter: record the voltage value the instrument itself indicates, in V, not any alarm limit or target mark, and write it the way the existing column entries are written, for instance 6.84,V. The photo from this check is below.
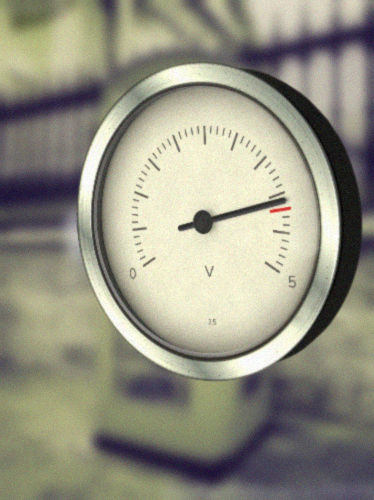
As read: 4.1,V
